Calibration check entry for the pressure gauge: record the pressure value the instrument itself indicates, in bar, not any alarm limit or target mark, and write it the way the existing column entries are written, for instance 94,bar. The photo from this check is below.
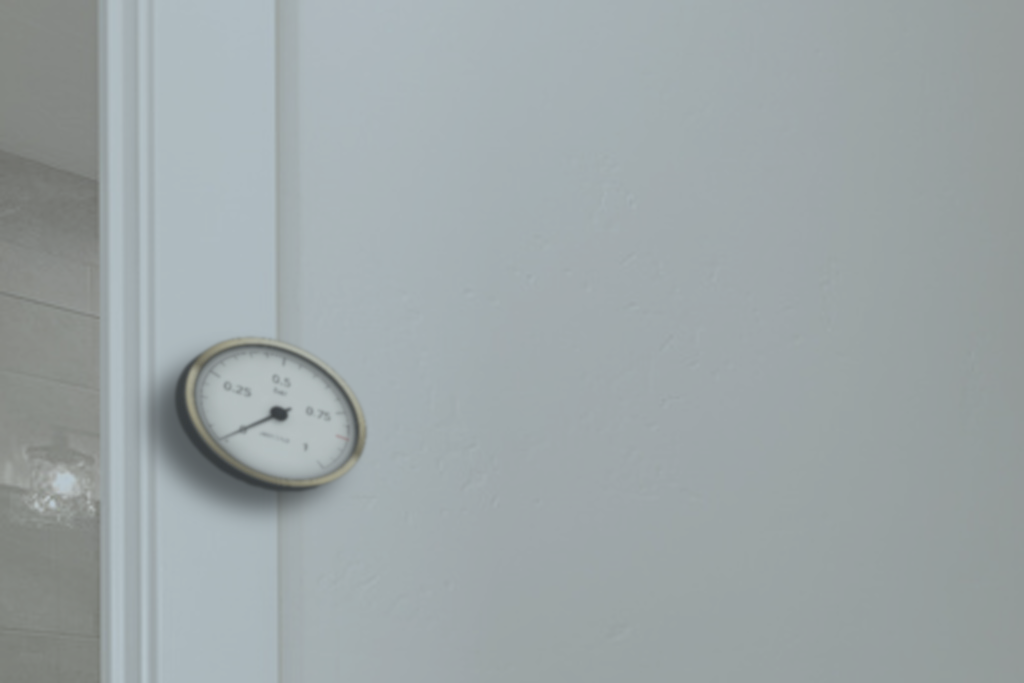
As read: 0,bar
